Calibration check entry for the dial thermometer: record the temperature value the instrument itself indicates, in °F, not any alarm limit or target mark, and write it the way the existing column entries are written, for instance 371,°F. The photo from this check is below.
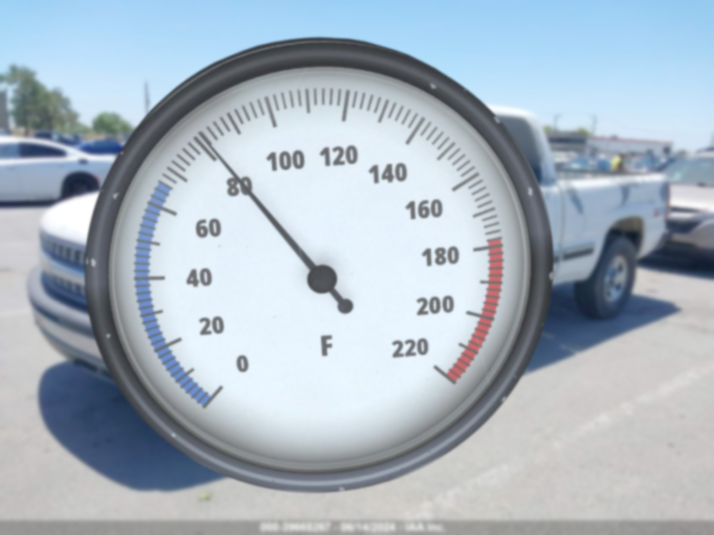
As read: 82,°F
